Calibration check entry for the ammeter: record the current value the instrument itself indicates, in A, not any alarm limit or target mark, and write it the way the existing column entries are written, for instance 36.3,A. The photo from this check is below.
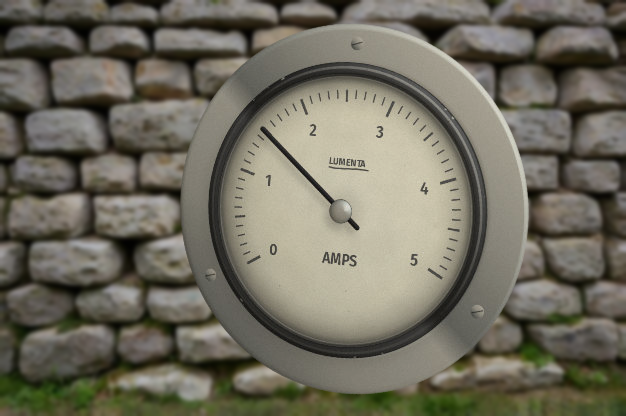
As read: 1.5,A
